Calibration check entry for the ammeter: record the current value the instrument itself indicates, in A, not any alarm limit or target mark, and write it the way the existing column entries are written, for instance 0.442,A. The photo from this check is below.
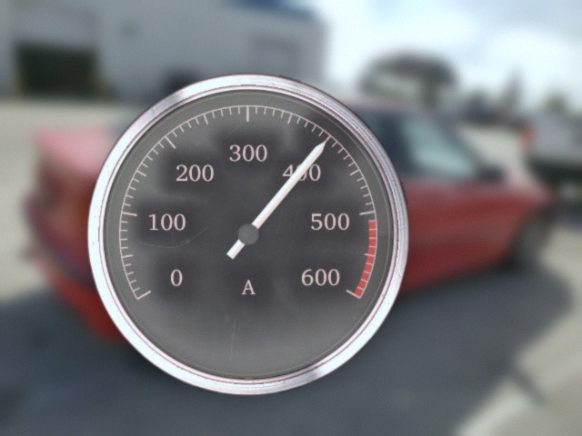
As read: 400,A
